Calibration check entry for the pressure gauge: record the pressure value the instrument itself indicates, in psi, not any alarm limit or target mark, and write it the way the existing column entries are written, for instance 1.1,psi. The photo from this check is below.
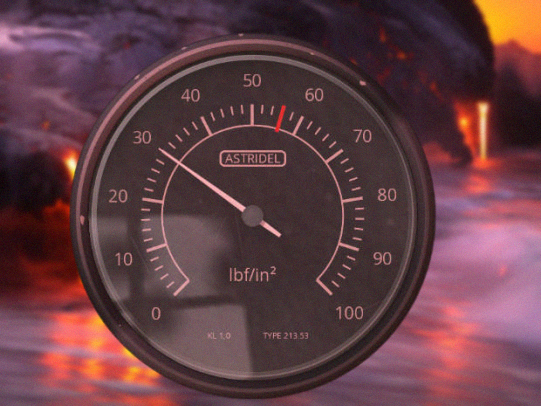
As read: 30,psi
